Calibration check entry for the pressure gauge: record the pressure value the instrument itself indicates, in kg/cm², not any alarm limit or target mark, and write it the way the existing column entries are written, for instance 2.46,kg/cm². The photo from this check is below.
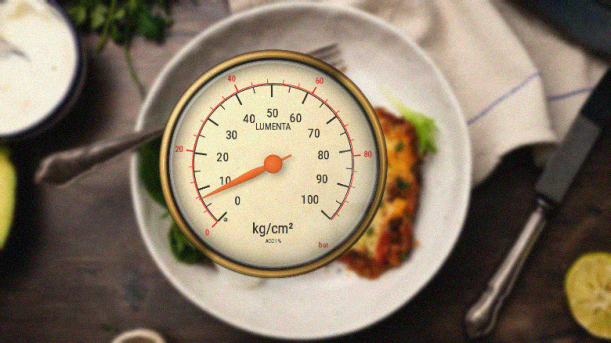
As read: 7.5,kg/cm²
